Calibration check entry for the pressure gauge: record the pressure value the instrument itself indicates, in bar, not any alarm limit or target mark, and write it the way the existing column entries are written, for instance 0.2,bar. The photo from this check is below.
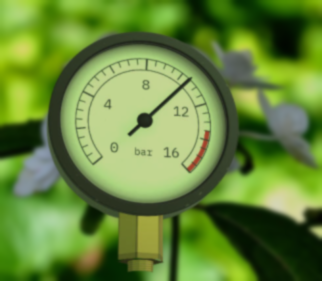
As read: 10.5,bar
